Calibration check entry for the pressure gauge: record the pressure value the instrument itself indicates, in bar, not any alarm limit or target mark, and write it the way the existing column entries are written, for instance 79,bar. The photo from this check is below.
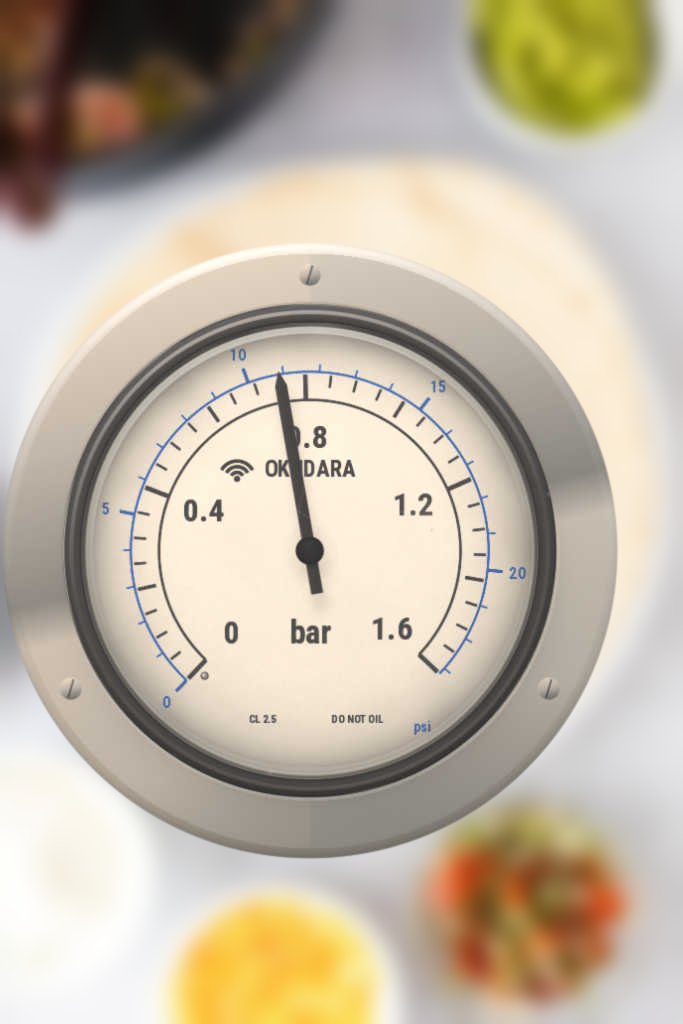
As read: 0.75,bar
